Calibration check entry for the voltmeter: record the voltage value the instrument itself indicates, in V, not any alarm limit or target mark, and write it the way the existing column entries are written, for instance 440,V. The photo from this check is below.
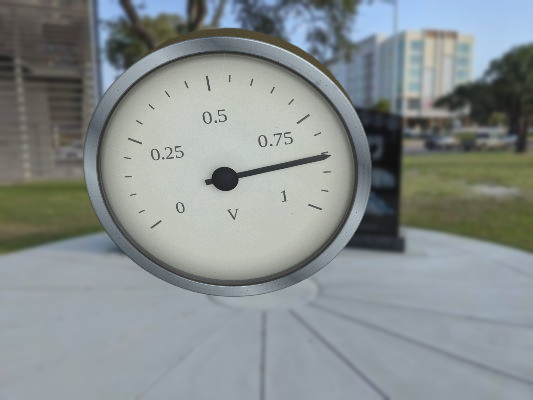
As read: 0.85,V
